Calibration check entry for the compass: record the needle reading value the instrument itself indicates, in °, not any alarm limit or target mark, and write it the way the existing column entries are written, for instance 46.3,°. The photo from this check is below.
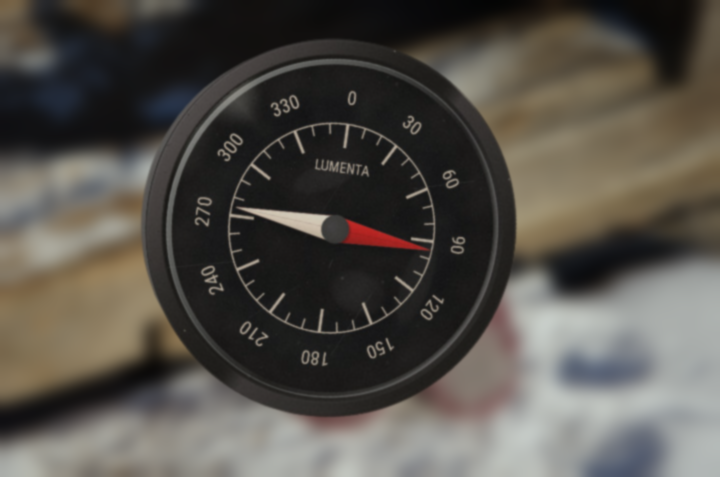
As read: 95,°
